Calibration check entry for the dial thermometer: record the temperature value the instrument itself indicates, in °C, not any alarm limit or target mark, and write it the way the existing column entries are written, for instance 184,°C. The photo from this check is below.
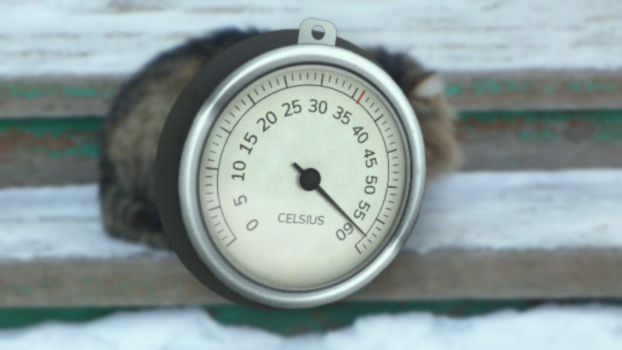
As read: 58,°C
